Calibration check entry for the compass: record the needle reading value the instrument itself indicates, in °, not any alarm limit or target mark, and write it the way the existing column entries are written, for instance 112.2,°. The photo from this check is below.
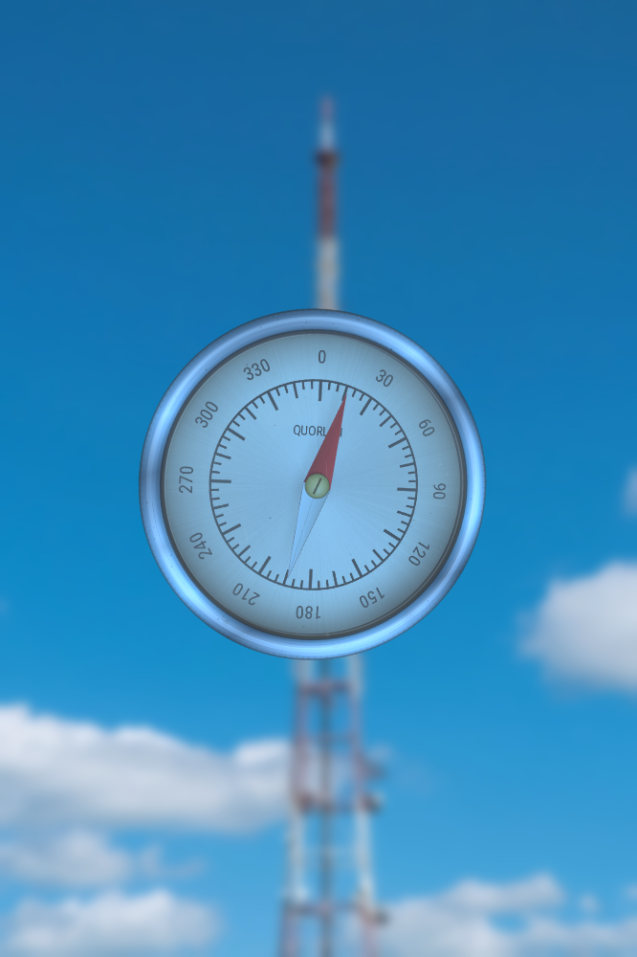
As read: 15,°
